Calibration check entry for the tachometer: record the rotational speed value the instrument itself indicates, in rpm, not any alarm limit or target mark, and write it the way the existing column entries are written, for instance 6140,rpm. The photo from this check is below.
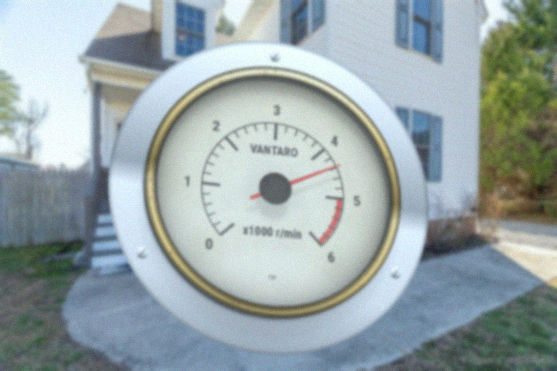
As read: 4400,rpm
